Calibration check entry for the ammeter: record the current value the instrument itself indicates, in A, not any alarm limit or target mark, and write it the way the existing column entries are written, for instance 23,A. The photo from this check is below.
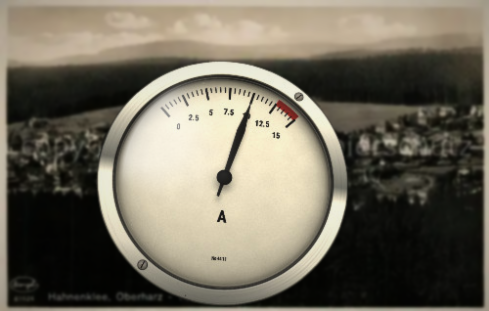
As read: 10,A
